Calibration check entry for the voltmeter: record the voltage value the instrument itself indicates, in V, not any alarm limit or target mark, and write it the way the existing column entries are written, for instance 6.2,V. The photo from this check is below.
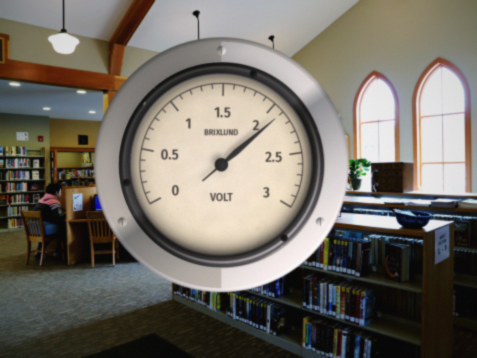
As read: 2.1,V
